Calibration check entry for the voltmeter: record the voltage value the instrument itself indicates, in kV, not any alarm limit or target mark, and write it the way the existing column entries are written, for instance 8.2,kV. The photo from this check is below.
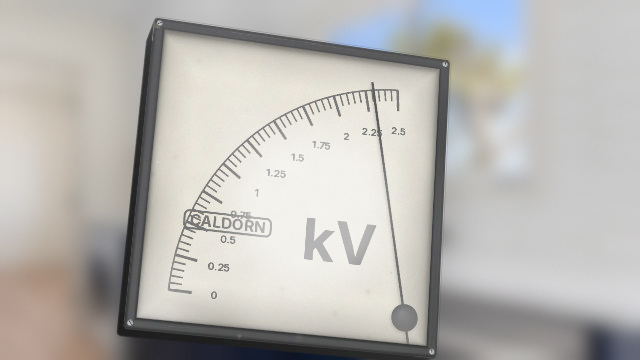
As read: 2.3,kV
